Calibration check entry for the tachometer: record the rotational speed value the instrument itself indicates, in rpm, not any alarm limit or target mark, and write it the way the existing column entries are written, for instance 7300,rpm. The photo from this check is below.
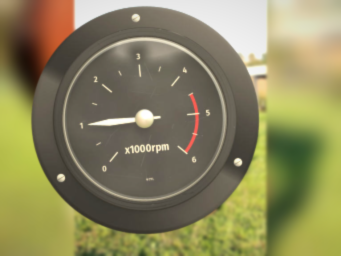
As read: 1000,rpm
